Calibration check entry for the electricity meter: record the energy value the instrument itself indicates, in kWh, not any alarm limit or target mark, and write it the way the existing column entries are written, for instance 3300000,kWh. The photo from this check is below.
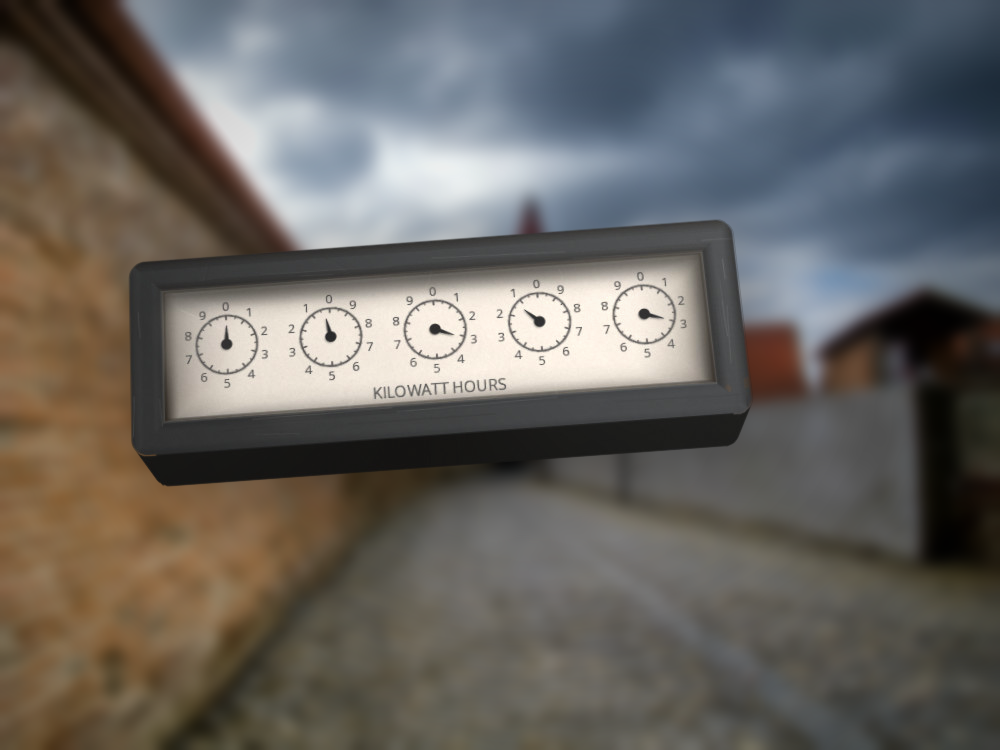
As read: 313,kWh
